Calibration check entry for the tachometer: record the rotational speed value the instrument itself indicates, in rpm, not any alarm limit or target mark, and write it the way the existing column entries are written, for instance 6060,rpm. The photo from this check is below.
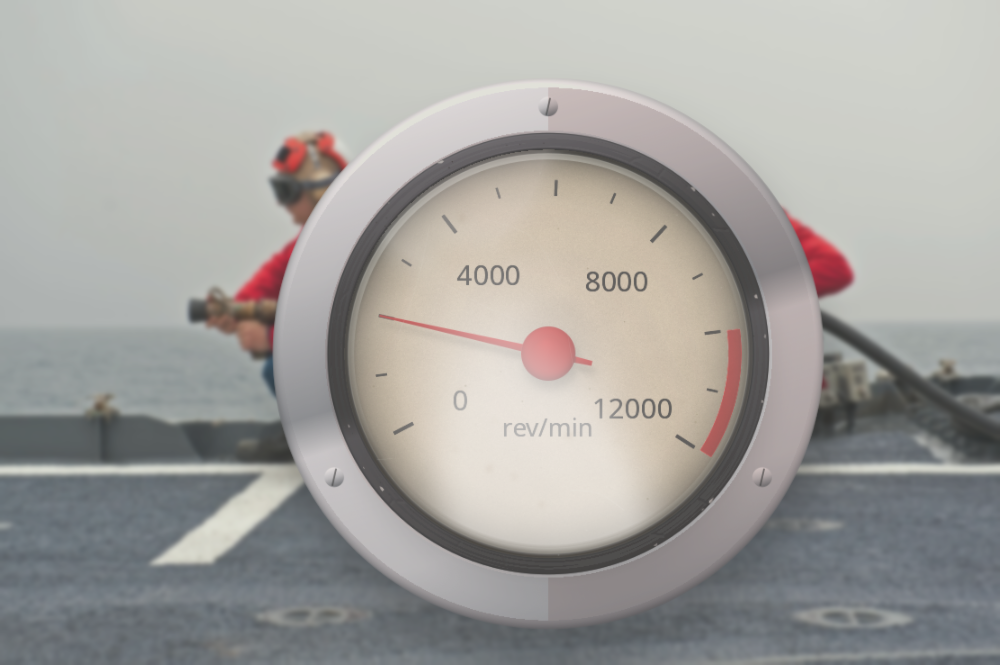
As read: 2000,rpm
